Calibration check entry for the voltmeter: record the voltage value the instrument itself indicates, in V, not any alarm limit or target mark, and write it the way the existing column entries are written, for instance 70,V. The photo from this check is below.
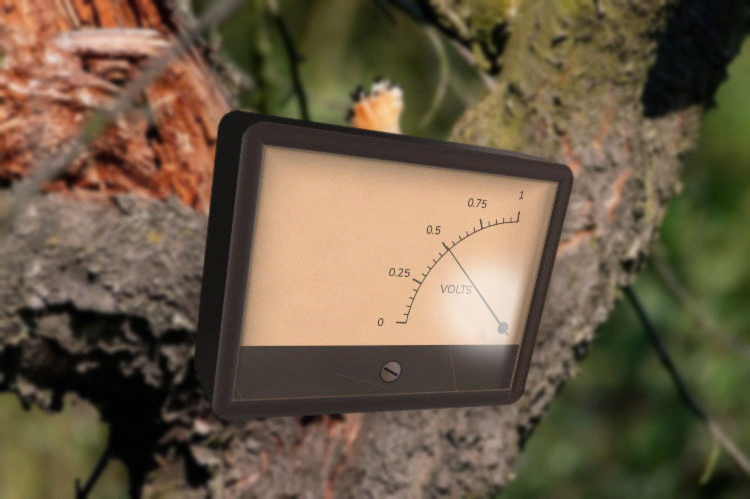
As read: 0.5,V
